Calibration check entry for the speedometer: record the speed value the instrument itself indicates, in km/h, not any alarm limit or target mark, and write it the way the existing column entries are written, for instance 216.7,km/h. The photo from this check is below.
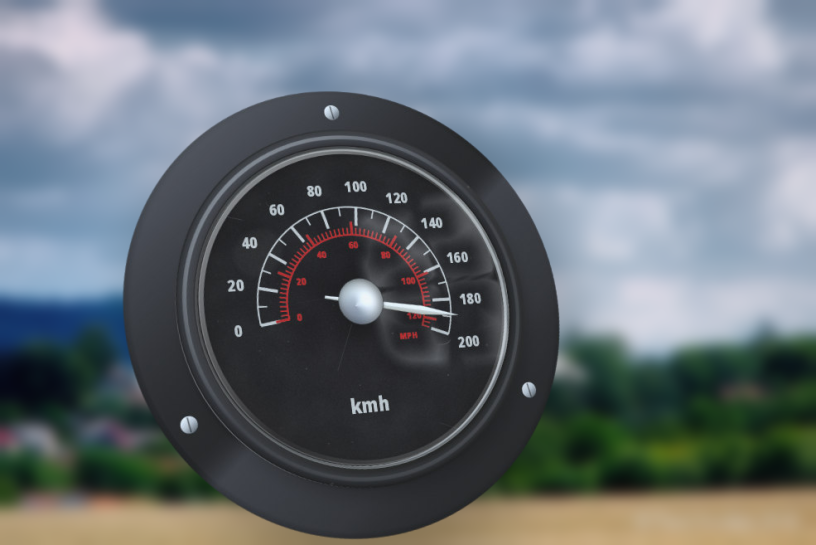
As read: 190,km/h
